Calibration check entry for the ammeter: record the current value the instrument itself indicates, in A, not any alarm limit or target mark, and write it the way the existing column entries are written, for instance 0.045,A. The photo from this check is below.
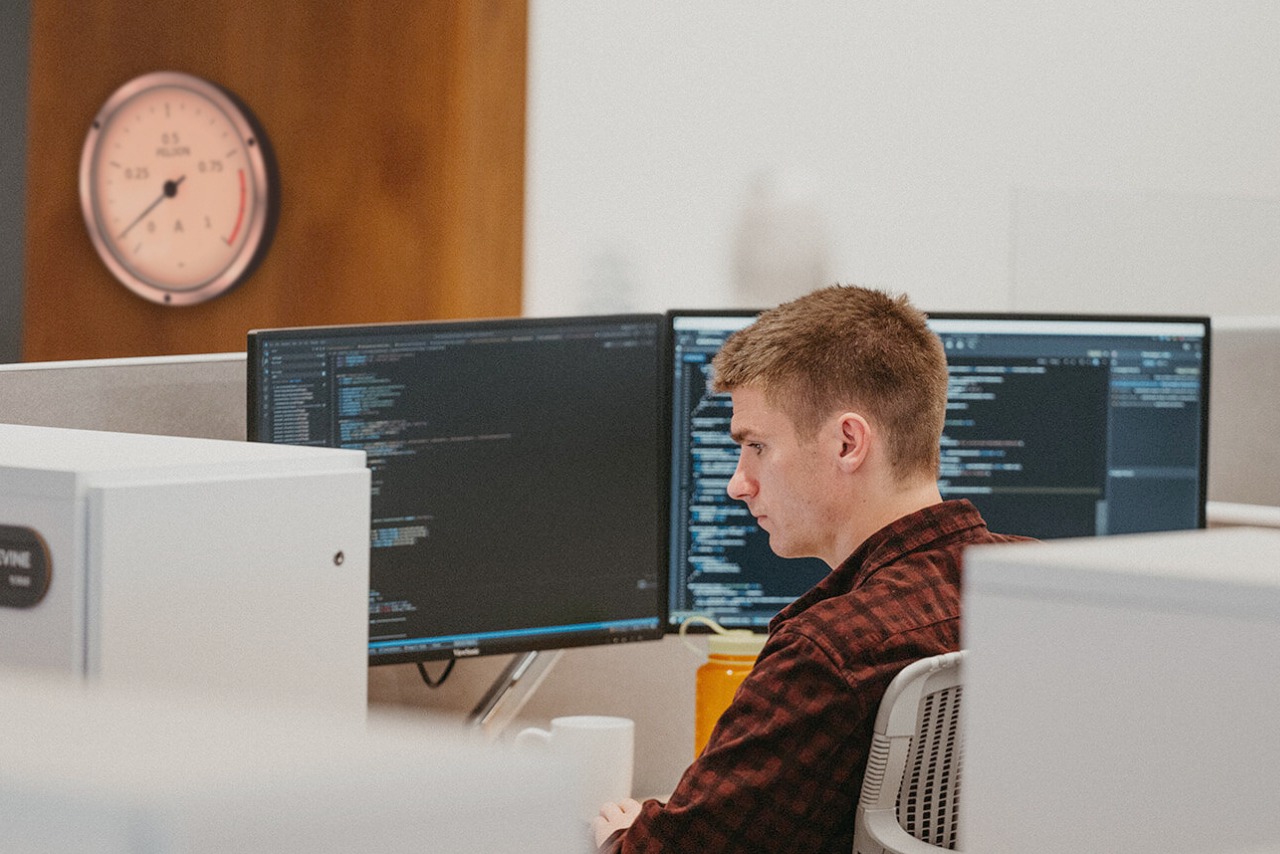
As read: 0.05,A
